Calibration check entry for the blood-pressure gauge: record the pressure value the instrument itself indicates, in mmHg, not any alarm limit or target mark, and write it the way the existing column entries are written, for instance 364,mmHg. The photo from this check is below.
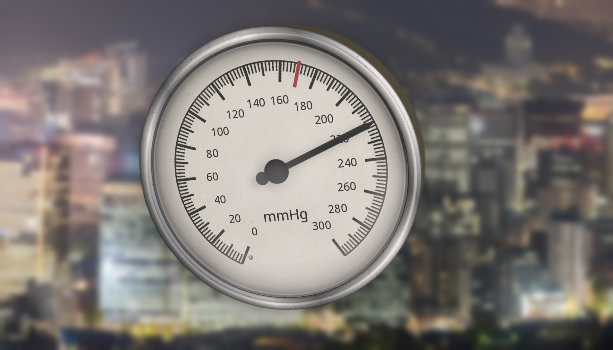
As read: 220,mmHg
